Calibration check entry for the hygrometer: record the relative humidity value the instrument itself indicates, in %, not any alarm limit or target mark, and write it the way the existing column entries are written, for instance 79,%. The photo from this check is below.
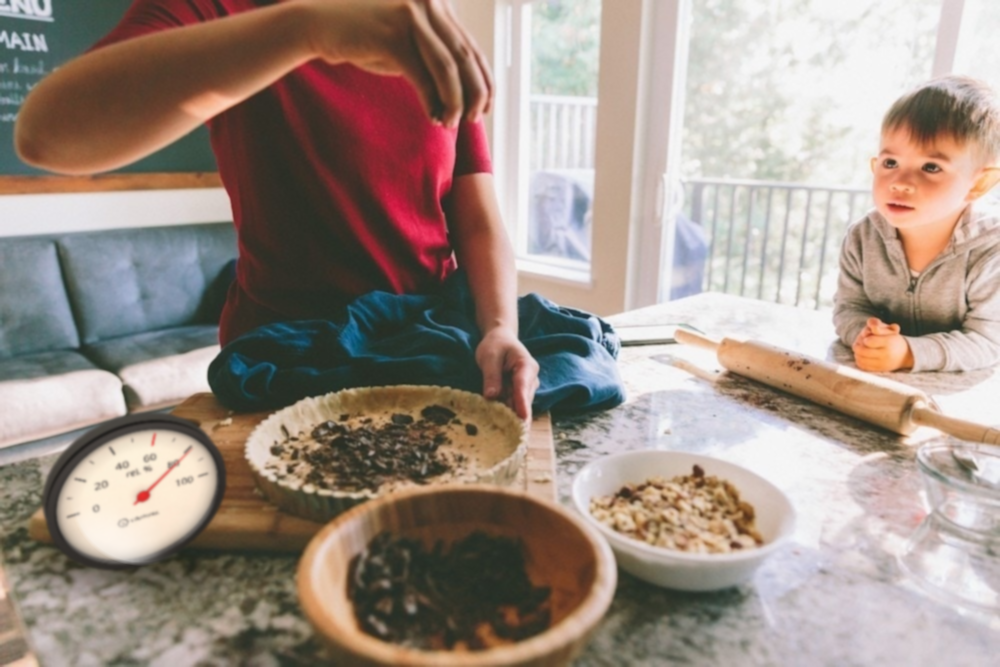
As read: 80,%
